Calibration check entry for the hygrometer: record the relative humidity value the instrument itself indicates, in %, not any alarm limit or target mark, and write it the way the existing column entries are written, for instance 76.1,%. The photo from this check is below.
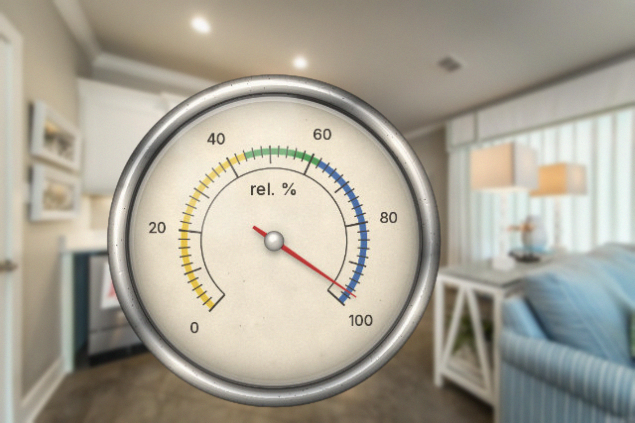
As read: 97,%
